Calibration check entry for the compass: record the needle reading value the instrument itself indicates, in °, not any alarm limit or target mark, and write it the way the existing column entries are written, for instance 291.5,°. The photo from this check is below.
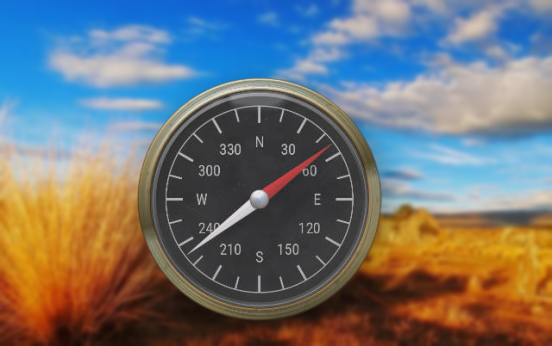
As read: 52.5,°
